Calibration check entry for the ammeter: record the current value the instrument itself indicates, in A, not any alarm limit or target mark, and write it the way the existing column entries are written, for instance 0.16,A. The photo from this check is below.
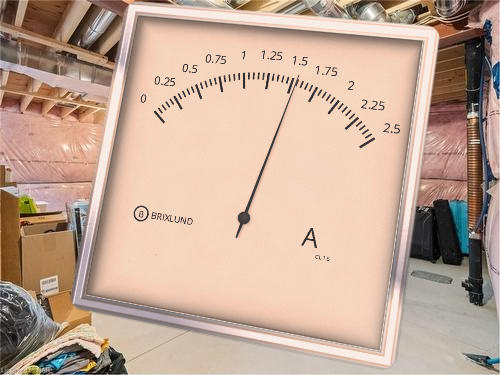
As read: 1.55,A
